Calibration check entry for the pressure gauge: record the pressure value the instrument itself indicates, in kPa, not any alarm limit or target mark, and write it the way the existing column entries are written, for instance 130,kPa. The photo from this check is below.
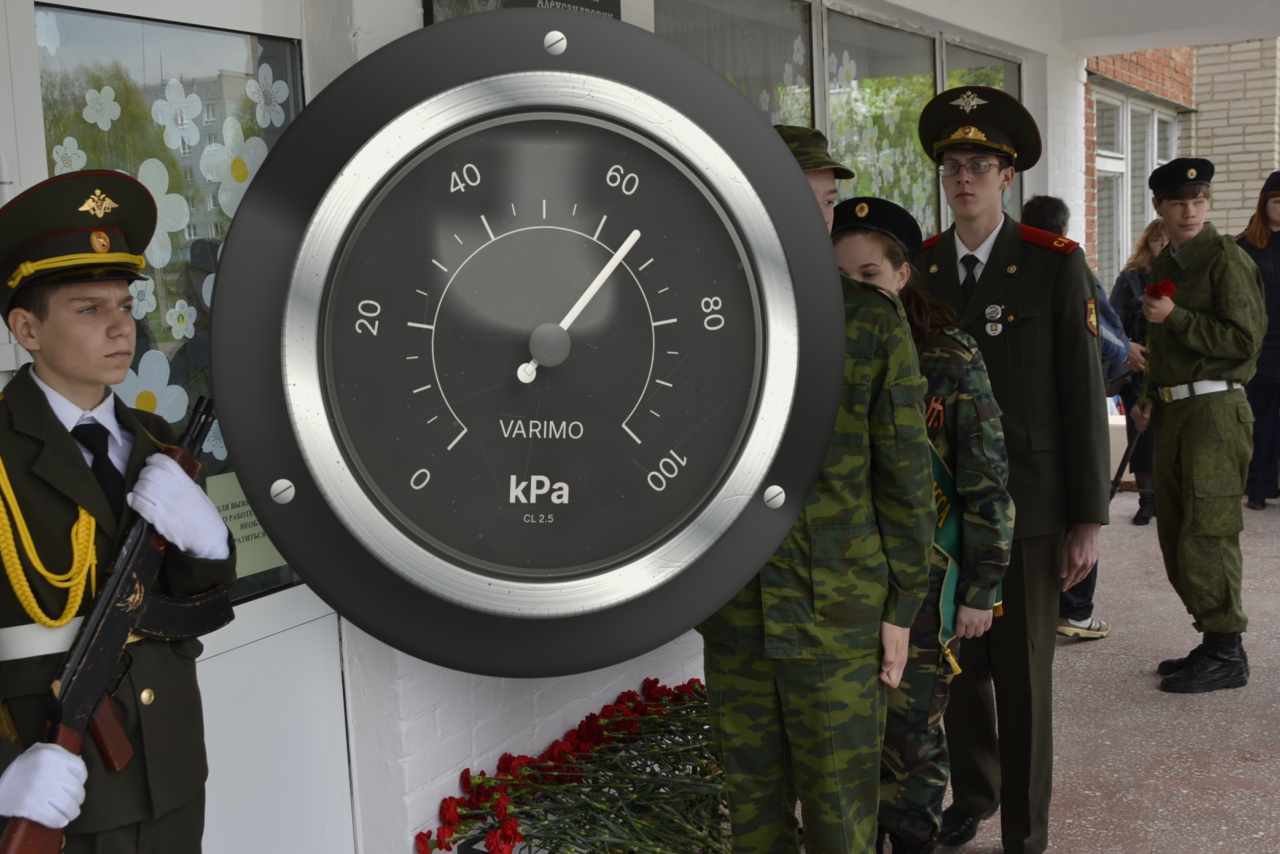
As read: 65,kPa
